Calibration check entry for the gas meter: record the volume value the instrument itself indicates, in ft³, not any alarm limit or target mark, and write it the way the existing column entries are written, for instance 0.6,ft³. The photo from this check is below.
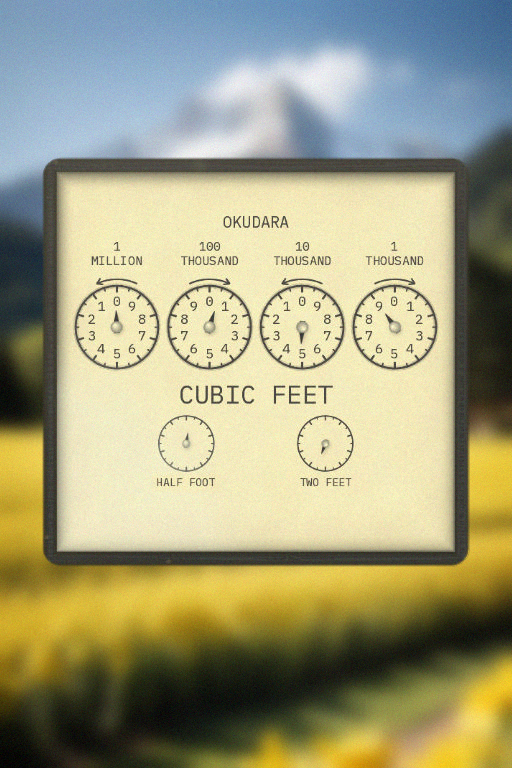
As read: 4900,ft³
